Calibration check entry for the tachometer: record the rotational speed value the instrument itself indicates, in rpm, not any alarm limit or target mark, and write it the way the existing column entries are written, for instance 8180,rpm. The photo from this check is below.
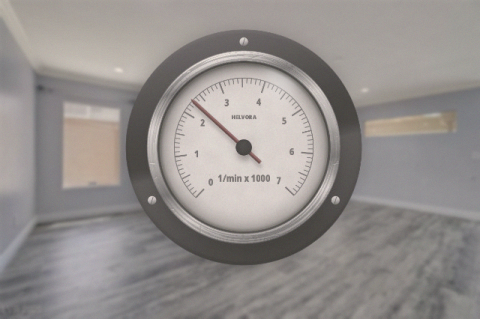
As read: 2300,rpm
